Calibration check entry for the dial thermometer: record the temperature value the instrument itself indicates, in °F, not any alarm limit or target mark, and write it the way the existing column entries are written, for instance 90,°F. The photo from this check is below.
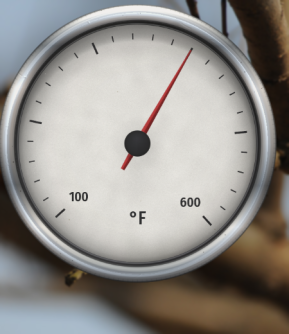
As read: 400,°F
